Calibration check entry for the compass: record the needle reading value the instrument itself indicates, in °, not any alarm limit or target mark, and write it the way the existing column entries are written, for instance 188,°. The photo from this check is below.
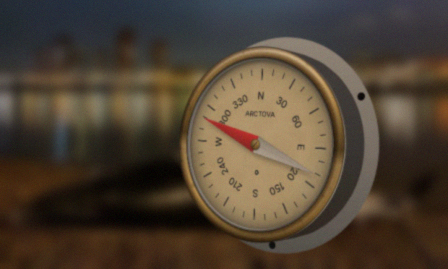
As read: 290,°
